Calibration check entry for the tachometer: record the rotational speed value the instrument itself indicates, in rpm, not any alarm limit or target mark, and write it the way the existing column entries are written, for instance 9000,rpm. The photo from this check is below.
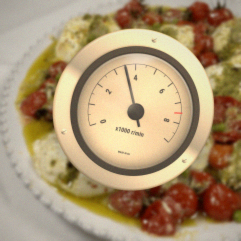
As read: 3500,rpm
